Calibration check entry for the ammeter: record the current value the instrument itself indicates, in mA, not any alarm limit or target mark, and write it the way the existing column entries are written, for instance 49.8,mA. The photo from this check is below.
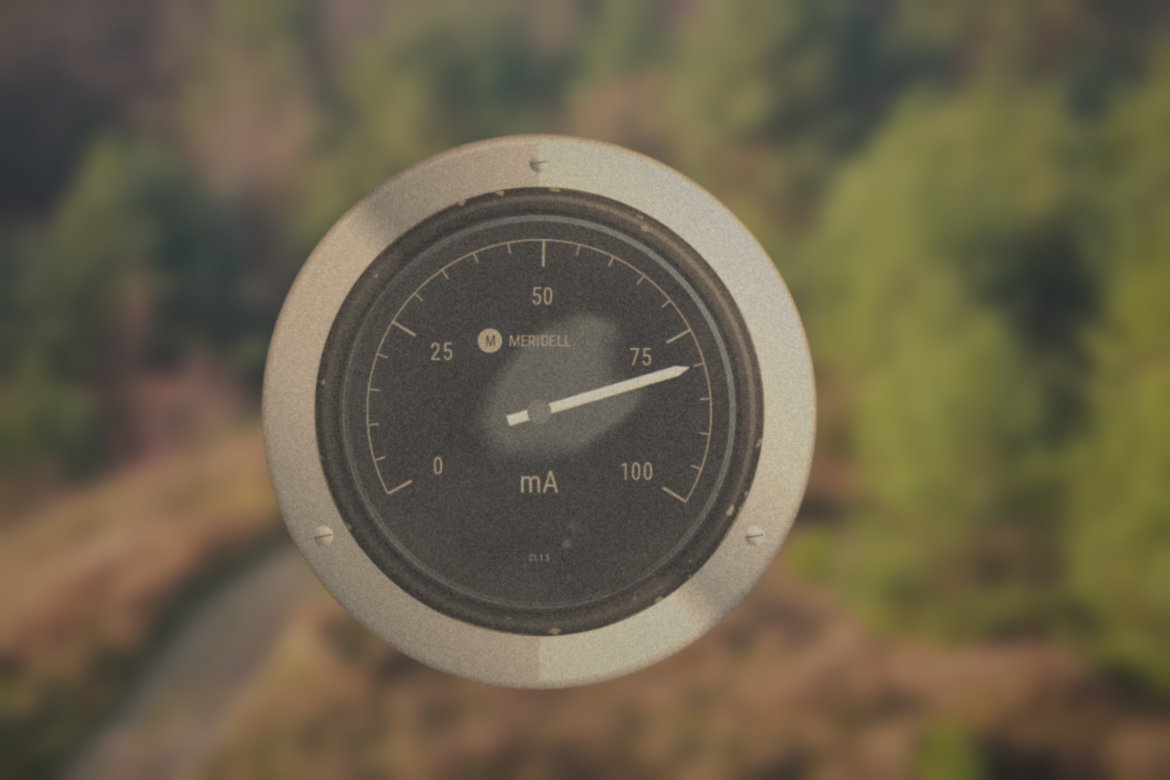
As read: 80,mA
